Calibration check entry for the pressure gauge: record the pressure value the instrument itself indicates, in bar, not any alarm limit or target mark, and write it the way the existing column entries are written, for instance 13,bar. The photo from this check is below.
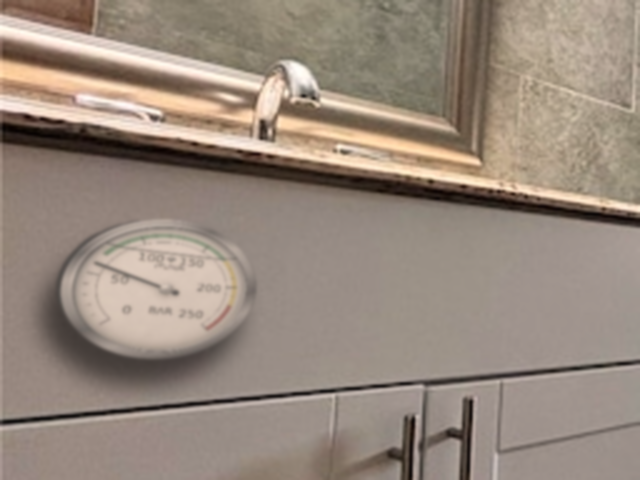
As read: 60,bar
